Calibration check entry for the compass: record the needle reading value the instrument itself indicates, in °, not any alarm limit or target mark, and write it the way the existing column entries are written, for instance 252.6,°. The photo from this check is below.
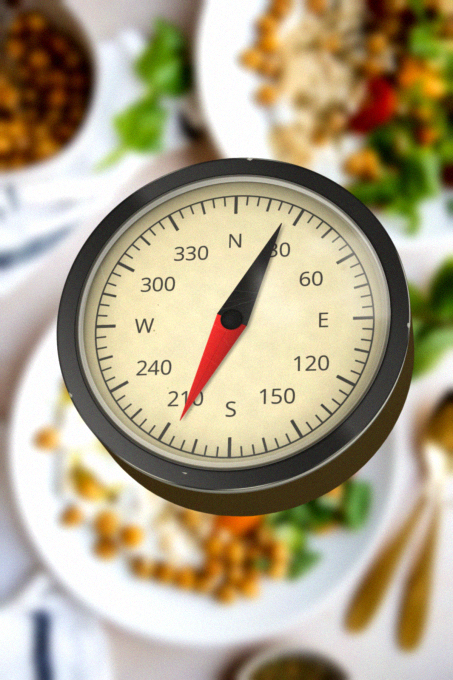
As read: 205,°
